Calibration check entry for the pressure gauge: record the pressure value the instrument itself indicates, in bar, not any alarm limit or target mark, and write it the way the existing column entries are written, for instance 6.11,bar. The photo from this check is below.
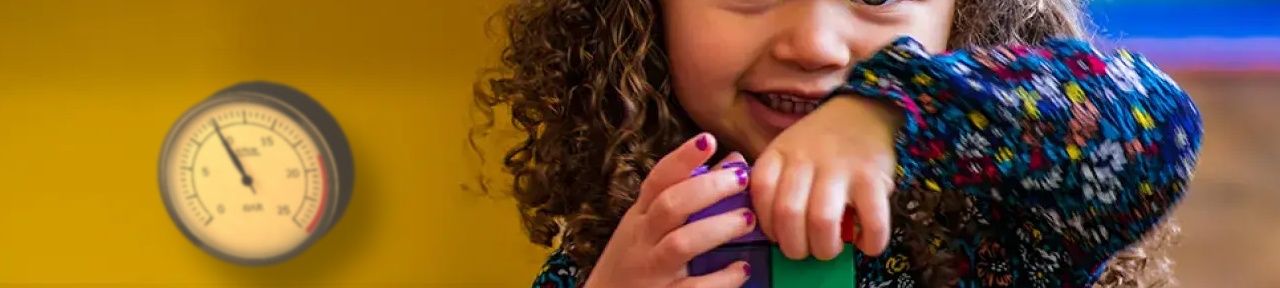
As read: 10,bar
